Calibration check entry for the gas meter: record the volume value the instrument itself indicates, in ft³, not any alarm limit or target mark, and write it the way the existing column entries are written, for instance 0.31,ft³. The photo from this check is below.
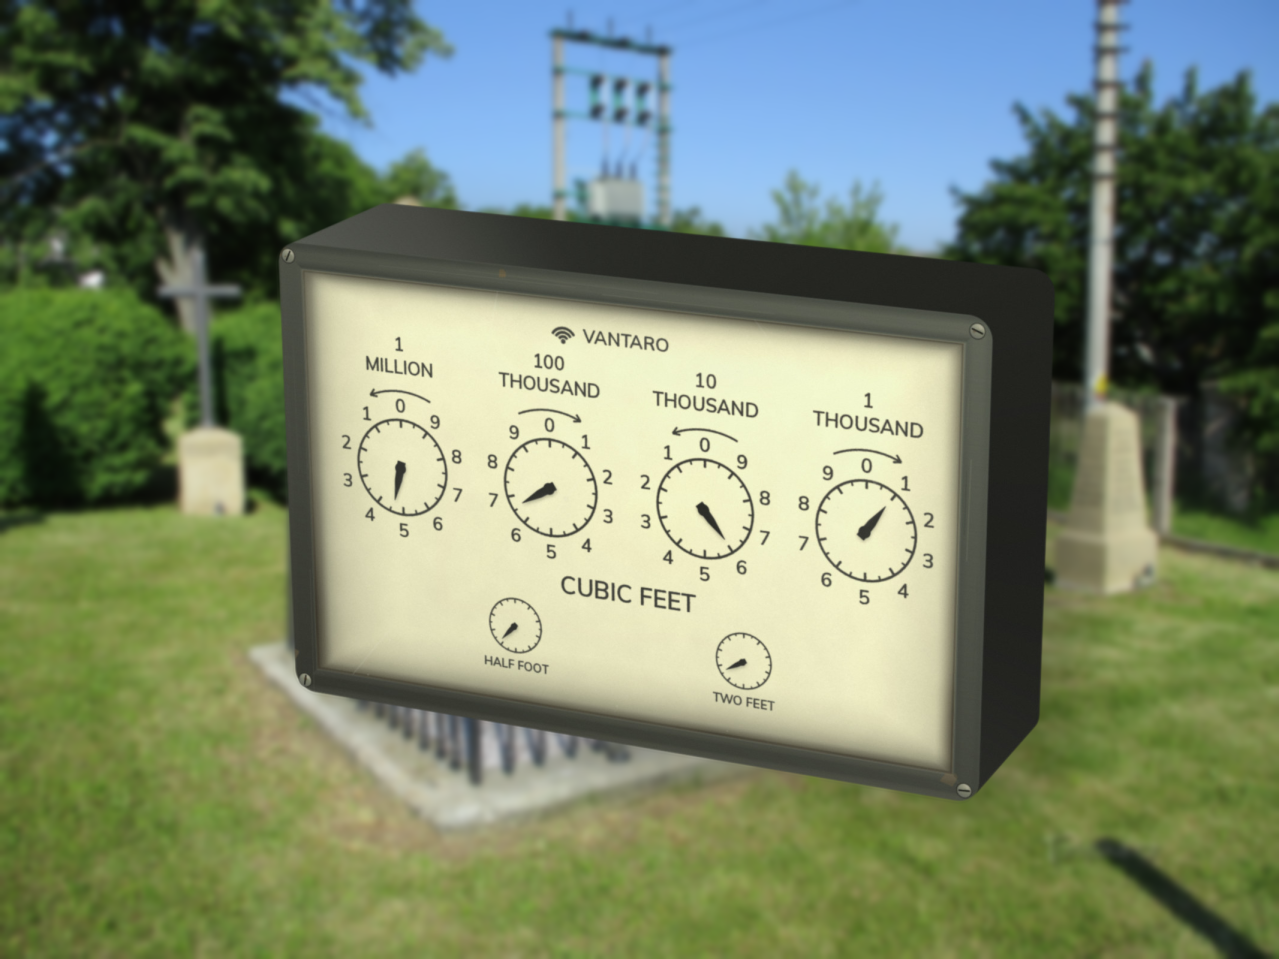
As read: 466100,ft³
